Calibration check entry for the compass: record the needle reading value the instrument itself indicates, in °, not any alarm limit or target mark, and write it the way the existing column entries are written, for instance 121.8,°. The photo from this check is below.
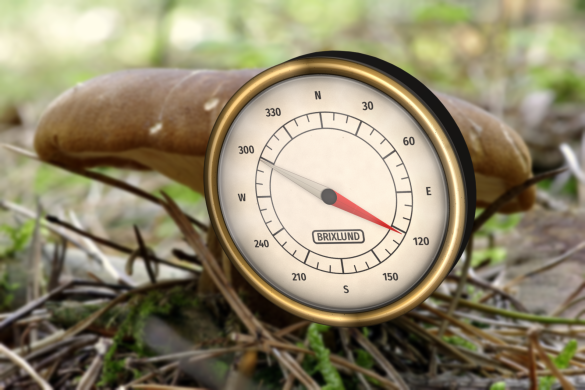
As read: 120,°
